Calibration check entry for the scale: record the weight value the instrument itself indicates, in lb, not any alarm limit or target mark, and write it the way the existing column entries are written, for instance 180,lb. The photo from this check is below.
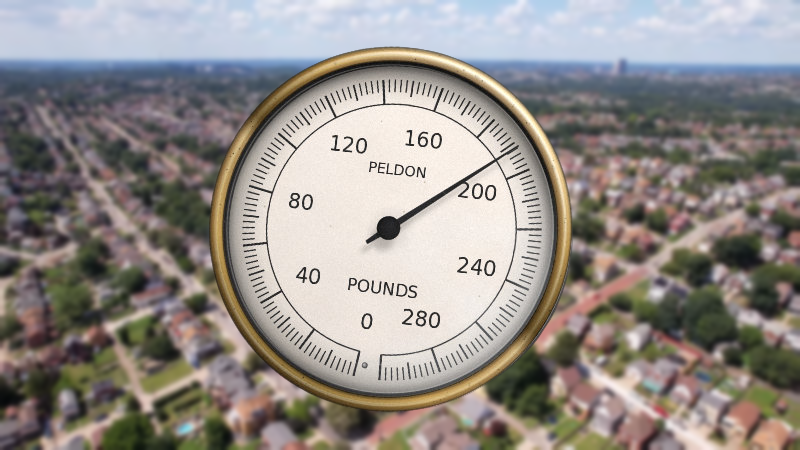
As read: 192,lb
